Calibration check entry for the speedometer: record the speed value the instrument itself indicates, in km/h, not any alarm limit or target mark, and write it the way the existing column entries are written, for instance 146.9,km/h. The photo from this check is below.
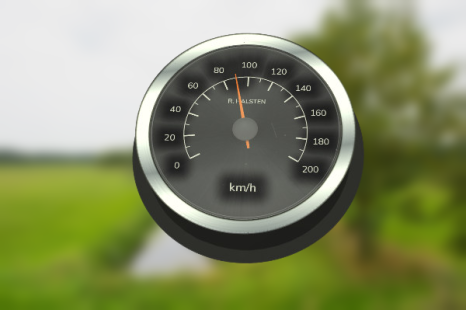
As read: 90,km/h
